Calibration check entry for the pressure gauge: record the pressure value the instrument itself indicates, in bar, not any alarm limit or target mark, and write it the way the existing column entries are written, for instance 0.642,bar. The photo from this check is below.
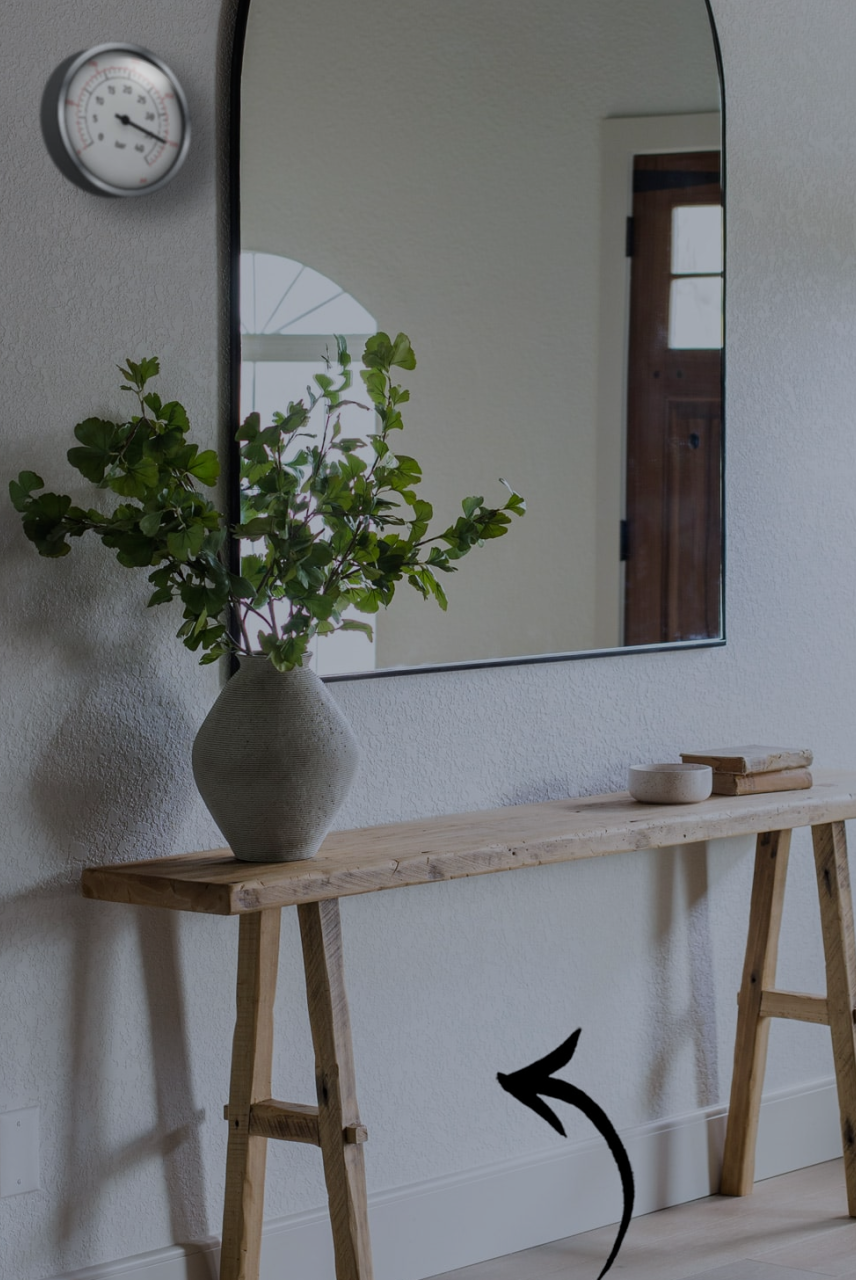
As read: 35,bar
